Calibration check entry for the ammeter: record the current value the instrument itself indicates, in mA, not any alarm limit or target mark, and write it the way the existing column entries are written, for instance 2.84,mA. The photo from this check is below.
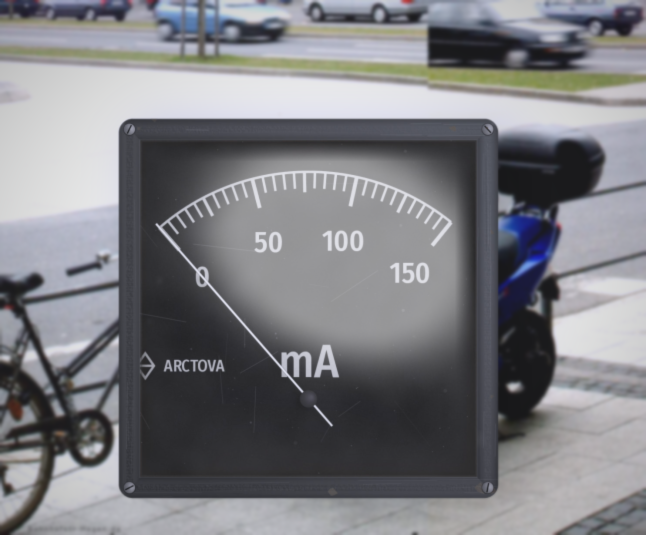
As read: 0,mA
